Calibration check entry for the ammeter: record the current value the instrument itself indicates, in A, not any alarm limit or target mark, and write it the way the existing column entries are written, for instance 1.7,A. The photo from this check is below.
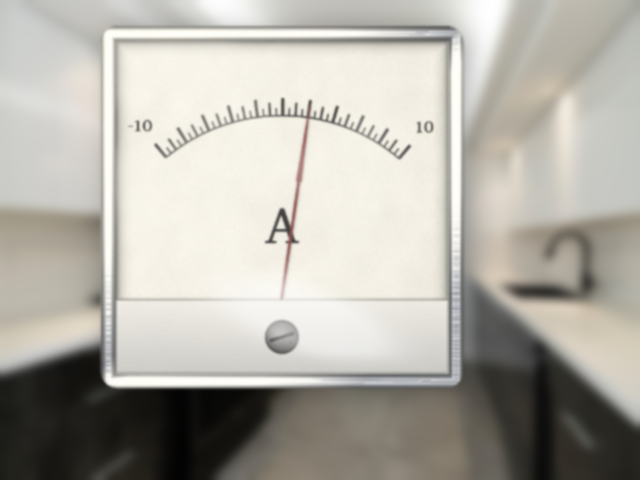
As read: 2,A
